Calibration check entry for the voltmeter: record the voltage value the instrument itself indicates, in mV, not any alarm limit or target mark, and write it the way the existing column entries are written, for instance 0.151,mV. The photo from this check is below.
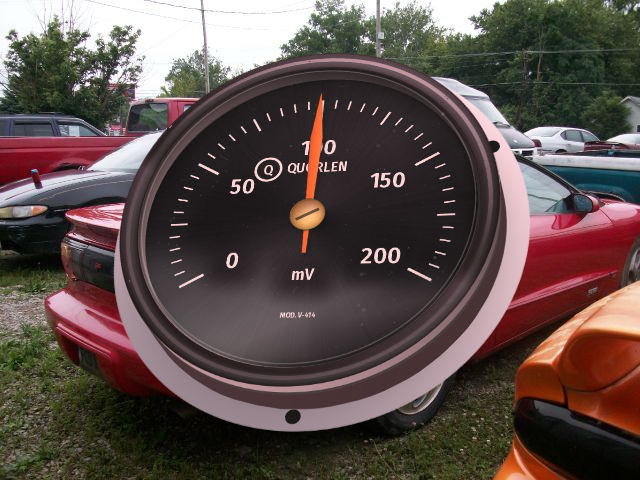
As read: 100,mV
